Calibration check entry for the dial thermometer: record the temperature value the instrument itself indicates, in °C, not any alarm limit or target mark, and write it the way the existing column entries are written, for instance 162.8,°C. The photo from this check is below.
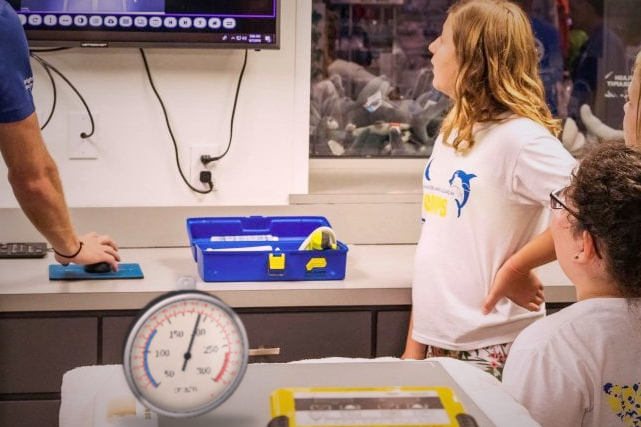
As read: 190,°C
